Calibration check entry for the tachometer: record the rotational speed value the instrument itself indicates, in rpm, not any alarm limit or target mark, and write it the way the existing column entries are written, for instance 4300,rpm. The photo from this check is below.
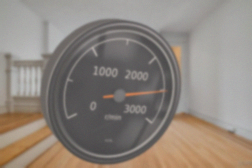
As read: 2500,rpm
